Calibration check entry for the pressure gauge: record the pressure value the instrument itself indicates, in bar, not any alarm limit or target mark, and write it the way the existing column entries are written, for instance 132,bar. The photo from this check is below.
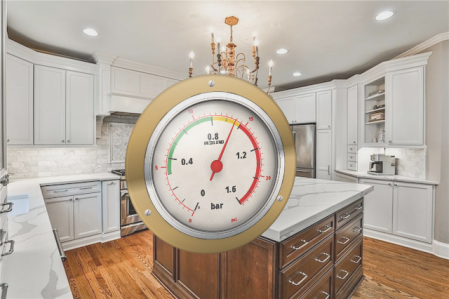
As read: 0.95,bar
